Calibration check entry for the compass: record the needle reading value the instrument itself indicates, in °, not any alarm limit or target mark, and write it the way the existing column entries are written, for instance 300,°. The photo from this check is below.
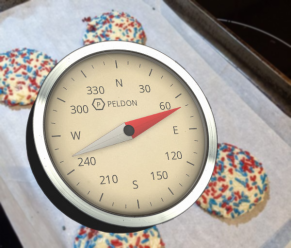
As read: 70,°
